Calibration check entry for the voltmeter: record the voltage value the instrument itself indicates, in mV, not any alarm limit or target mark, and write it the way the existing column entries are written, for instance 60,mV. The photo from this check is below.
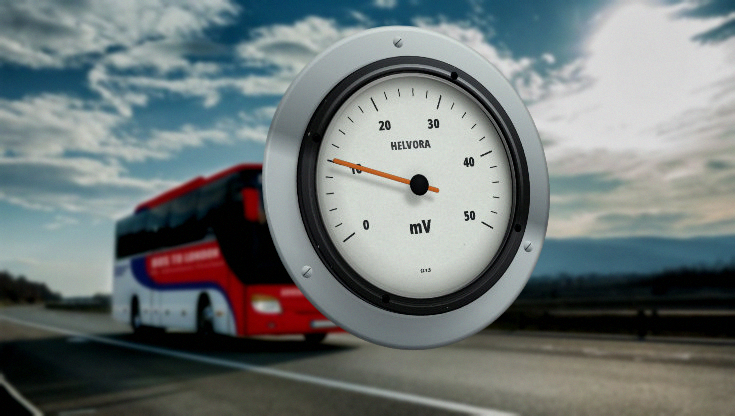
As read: 10,mV
